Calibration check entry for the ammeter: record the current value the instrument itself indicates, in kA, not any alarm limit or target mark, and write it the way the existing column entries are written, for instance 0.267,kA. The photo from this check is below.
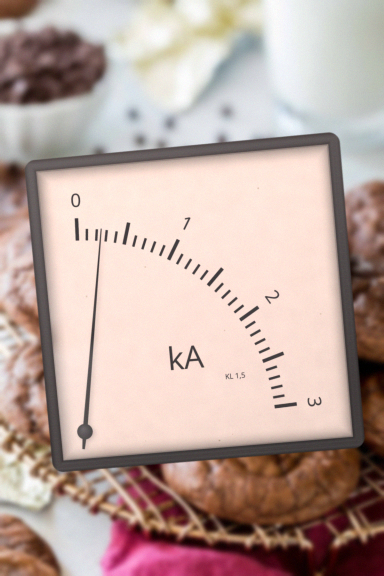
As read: 0.25,kA
